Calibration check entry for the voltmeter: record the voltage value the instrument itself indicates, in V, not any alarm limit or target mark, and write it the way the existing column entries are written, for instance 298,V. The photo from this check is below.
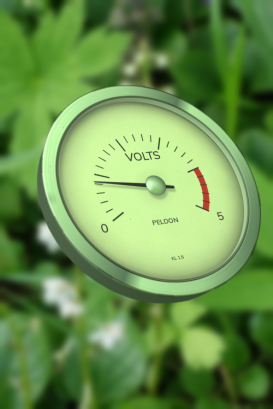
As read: 0.8,V
